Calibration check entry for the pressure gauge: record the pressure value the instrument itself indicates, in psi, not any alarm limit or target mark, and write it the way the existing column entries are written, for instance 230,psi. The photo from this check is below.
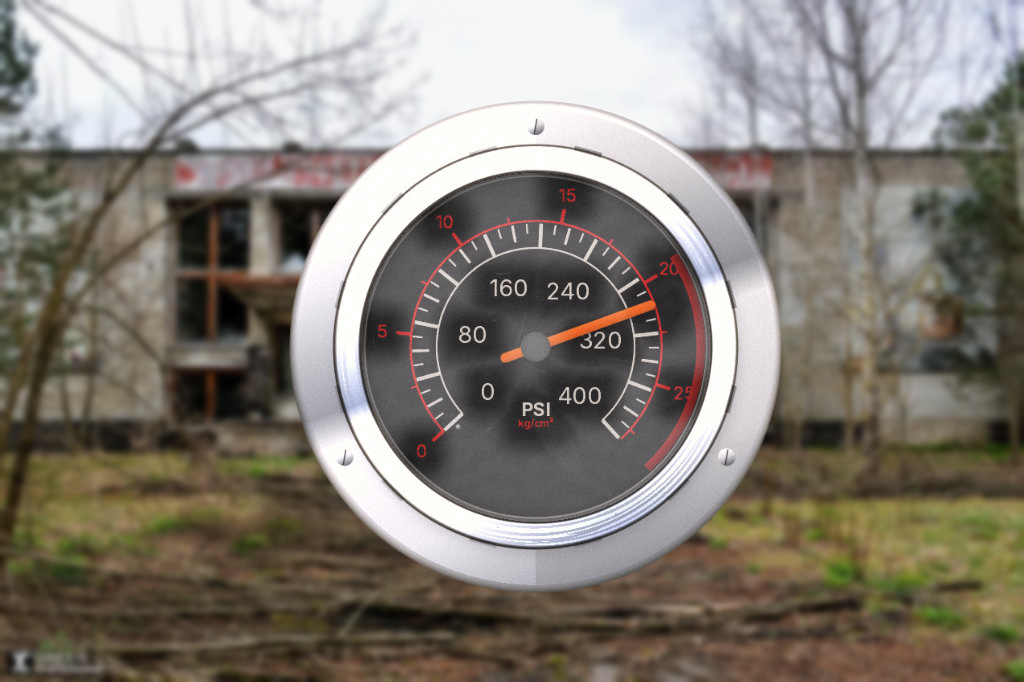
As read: 300,psi
